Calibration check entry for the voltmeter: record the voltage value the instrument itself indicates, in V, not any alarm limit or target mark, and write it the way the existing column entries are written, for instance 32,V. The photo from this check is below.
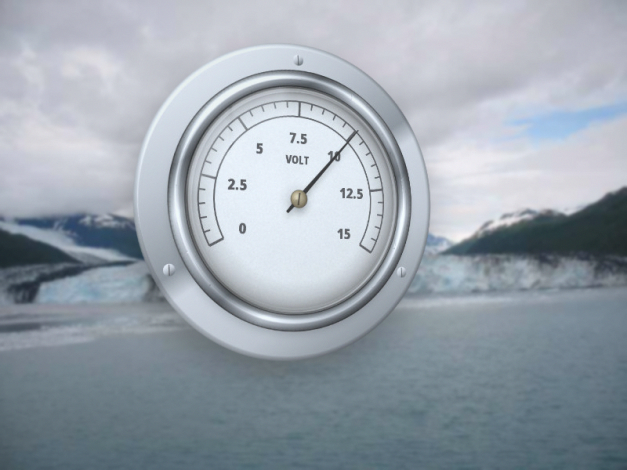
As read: 10,V
